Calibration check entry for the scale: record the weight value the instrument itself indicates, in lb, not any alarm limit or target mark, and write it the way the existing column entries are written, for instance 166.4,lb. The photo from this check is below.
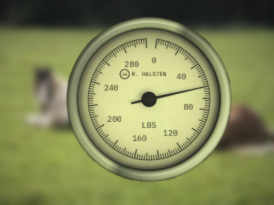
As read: 60,lb
